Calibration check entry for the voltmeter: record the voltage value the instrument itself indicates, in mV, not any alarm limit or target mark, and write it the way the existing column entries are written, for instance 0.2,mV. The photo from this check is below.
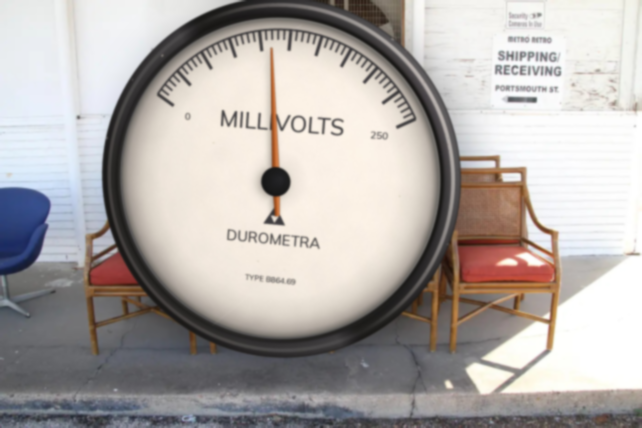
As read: 110,mV
